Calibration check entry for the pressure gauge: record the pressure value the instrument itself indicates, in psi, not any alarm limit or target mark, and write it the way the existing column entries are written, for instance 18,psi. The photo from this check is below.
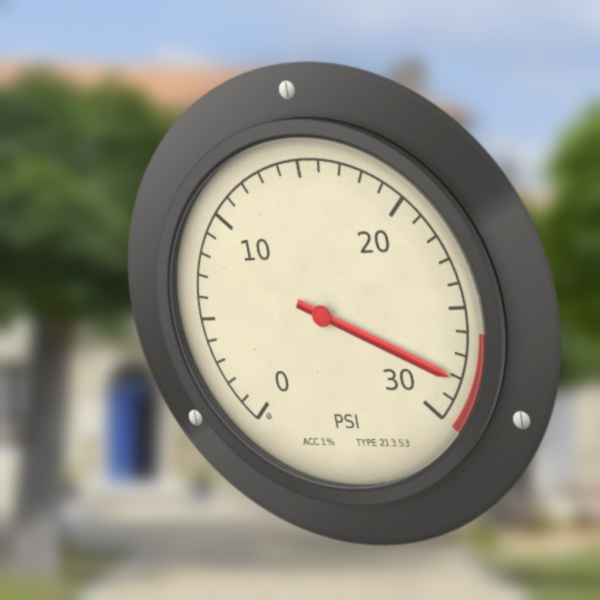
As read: 28,psi
